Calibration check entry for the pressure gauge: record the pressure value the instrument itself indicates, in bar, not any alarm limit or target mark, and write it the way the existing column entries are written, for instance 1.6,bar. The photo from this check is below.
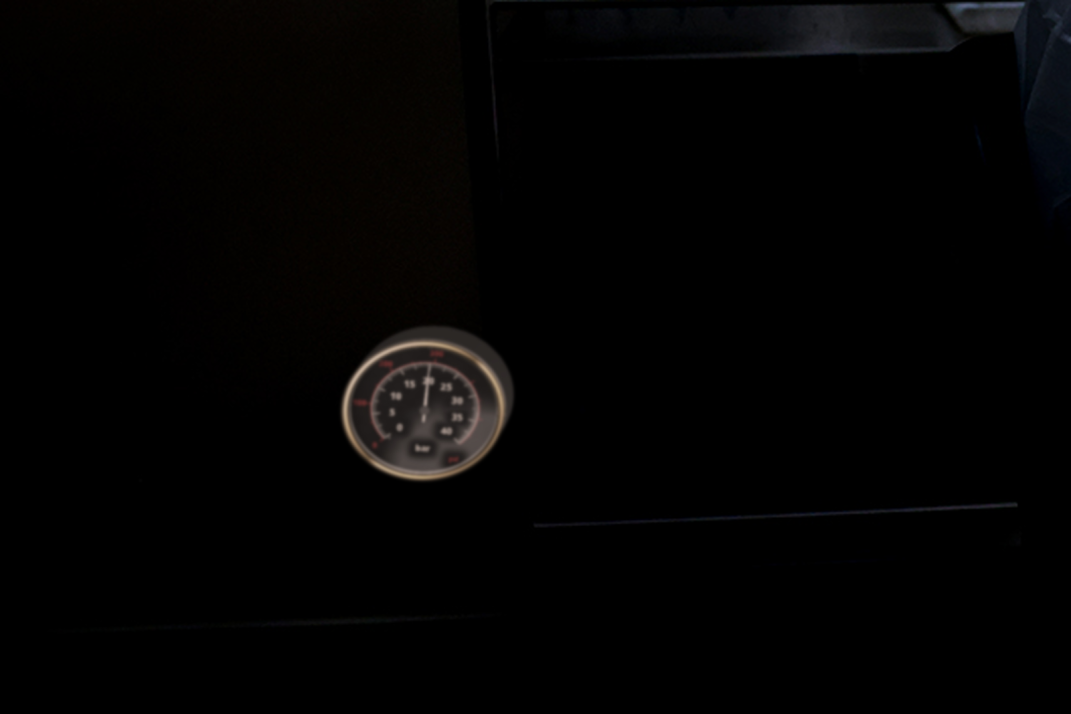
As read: 20,bar
